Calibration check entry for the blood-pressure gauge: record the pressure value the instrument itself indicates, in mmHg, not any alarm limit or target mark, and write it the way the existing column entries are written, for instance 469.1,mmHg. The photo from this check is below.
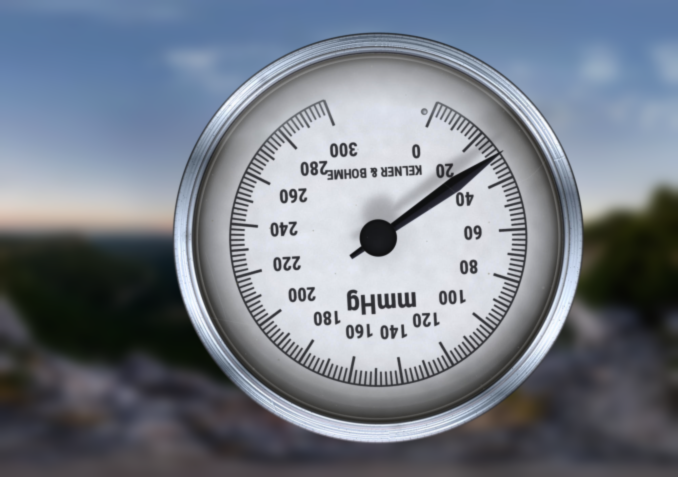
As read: 30,mmHg
